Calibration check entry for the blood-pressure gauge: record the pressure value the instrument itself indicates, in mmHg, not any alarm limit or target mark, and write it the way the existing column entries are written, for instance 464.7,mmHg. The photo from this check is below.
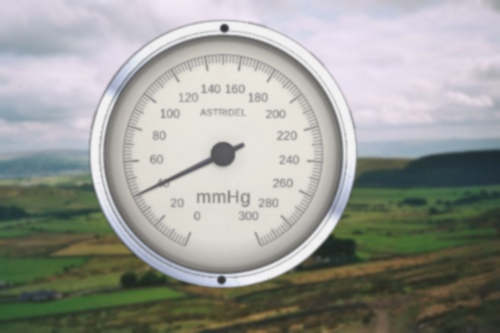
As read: 40,mmHg
